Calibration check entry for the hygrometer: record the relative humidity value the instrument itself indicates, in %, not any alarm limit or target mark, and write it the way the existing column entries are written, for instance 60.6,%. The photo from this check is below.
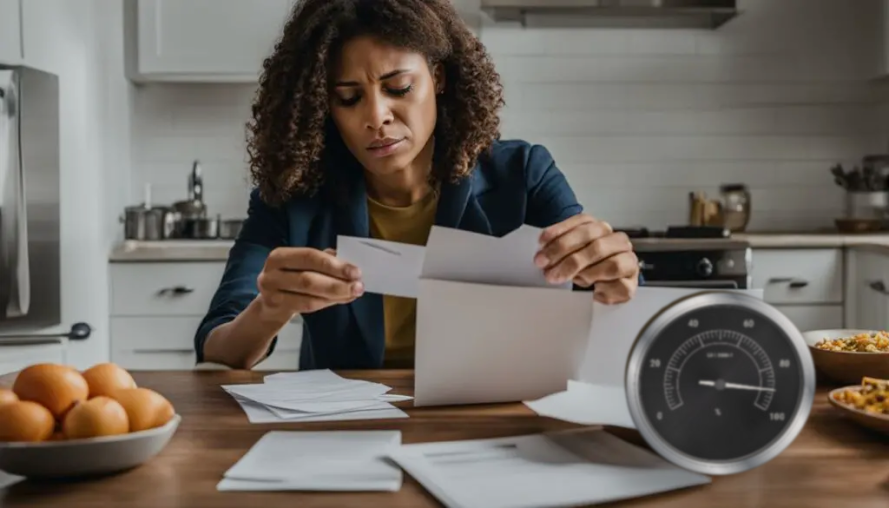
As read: 90,%
